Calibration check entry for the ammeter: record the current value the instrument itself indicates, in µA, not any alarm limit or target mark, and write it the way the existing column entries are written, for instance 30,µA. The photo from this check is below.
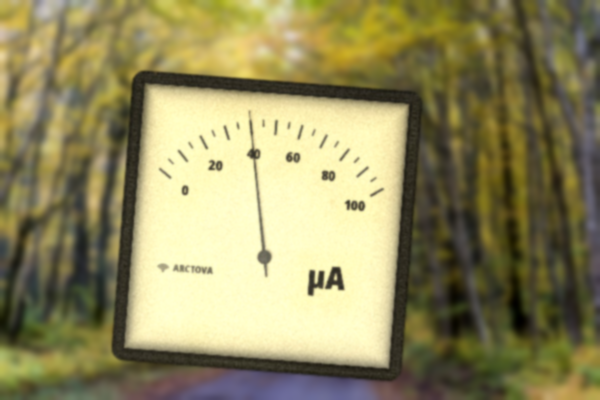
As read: 40,µA
